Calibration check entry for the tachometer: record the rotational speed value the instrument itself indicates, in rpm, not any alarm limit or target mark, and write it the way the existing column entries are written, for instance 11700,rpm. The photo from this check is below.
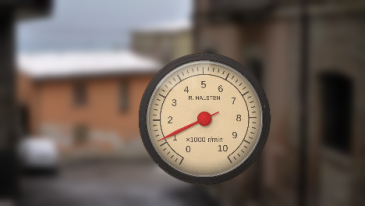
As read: 1200,rpm
